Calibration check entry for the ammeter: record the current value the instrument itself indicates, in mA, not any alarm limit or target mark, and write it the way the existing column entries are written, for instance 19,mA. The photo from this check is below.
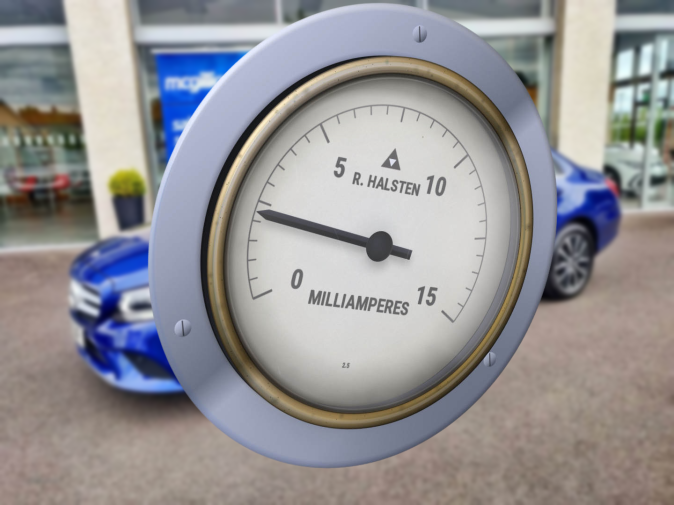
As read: 2.25,mA
